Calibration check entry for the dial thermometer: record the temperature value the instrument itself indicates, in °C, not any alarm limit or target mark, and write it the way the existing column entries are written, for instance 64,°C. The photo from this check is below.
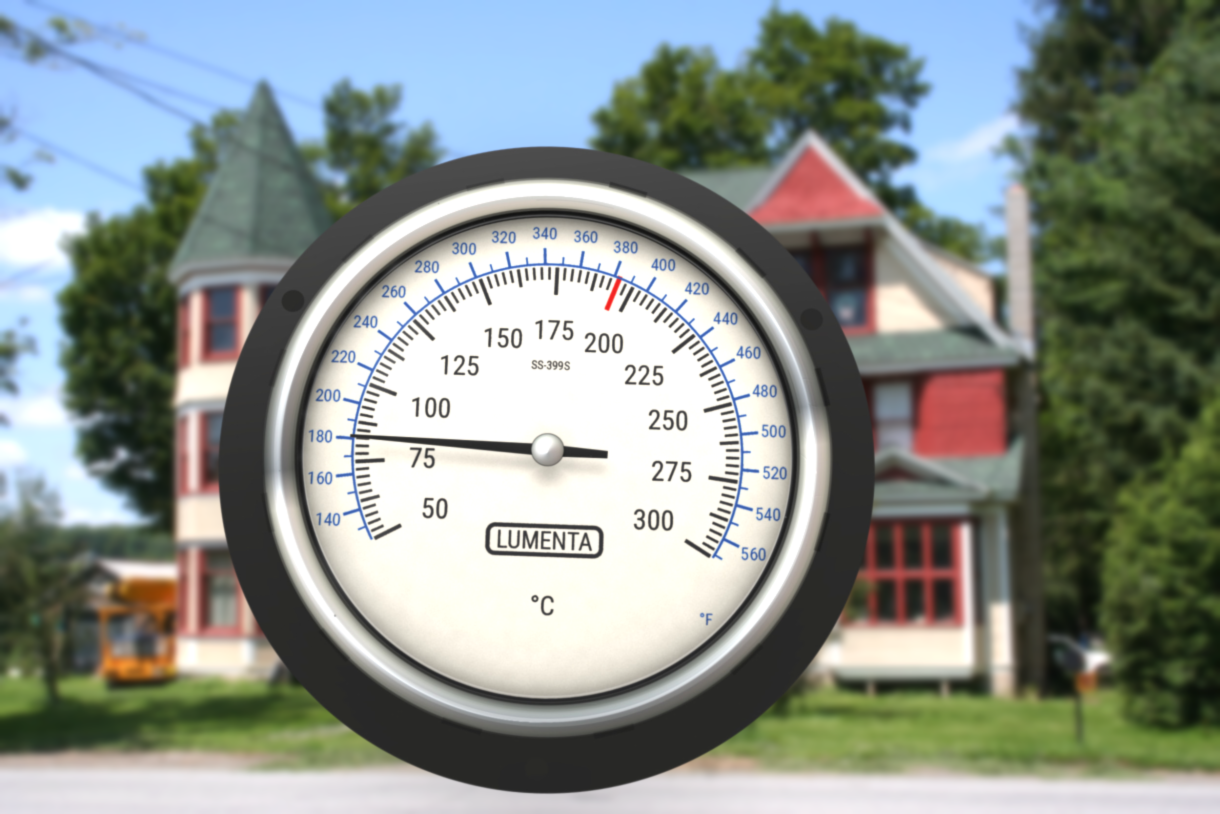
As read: 82.5,°C
